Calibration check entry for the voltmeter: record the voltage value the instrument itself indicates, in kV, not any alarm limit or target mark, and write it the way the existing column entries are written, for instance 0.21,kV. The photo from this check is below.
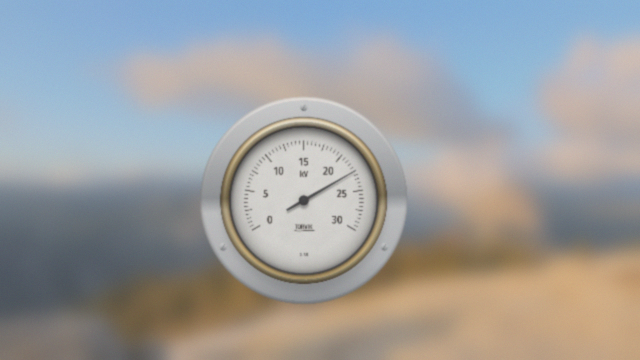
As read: 22.5,kV
